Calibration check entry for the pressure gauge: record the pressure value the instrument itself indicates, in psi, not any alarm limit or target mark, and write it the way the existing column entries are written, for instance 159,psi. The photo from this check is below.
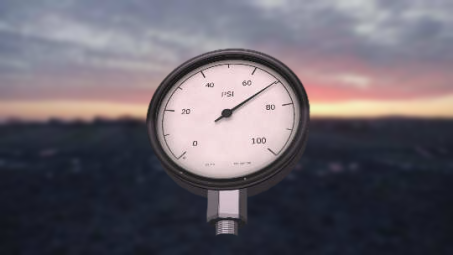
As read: 70,psi
